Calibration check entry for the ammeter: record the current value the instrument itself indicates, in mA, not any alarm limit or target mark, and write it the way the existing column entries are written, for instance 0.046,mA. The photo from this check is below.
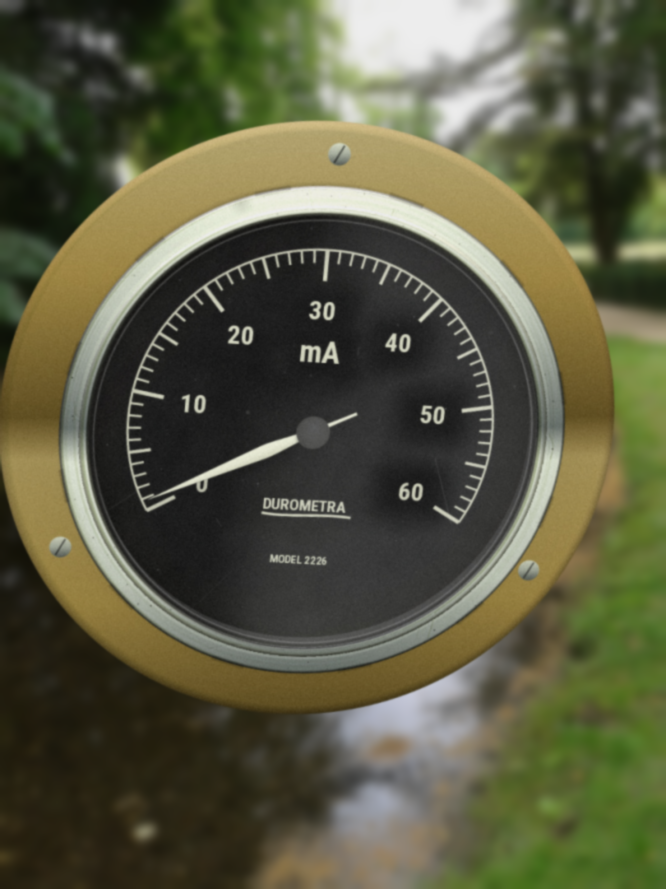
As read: 1,mA
